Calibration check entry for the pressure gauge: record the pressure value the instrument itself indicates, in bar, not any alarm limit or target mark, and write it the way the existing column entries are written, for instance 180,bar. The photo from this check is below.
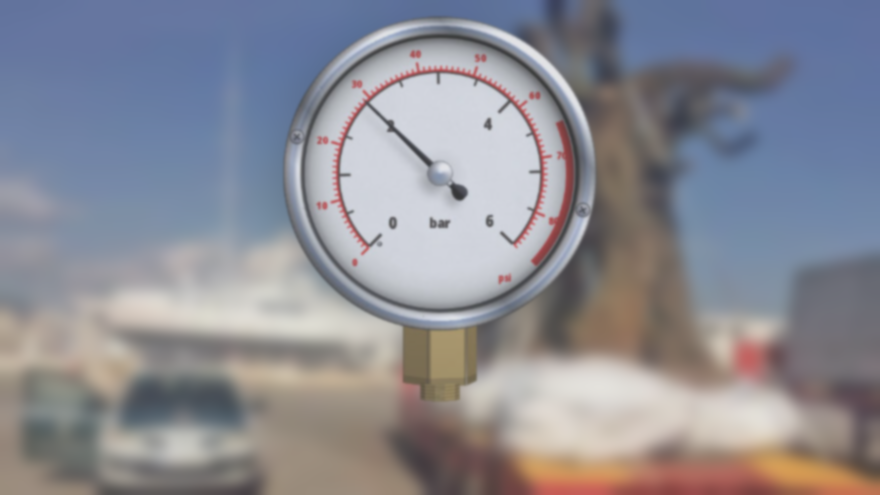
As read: 2,bar
